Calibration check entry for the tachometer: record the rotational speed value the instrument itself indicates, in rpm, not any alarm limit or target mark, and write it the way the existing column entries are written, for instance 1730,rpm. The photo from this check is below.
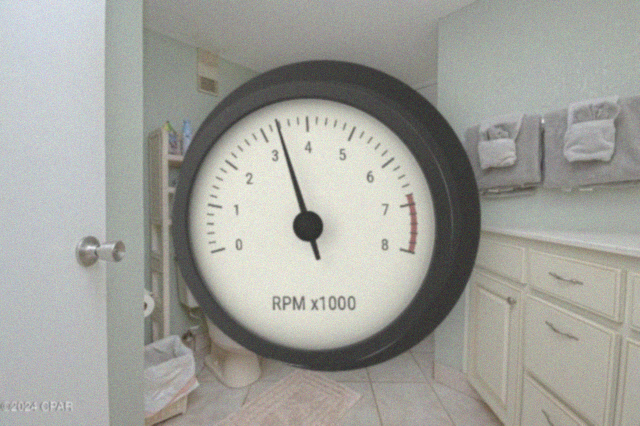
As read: 3400,rpm
